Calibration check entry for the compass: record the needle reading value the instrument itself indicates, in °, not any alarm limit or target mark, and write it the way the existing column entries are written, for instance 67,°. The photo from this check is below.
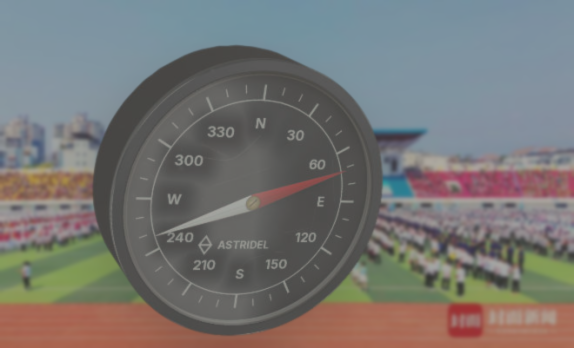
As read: 70,°
